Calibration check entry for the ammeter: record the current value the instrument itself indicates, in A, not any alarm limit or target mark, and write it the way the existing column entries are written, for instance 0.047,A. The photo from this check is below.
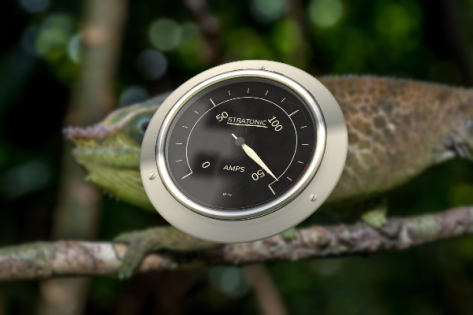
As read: 145,A
